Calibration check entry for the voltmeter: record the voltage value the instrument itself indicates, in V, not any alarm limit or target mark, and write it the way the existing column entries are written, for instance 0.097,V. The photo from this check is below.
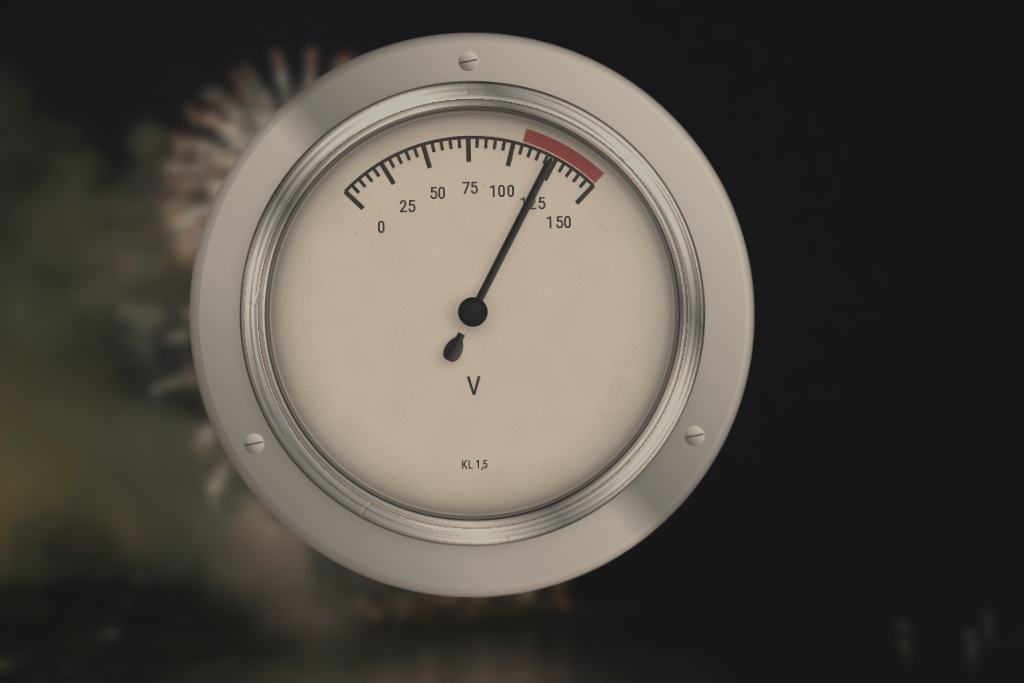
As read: 122.5,V
